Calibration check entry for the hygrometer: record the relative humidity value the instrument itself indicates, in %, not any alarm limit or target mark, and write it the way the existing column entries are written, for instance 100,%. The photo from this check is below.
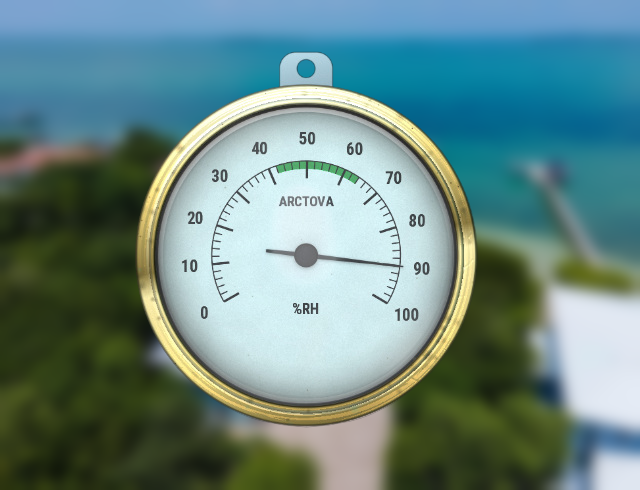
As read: 90,%
